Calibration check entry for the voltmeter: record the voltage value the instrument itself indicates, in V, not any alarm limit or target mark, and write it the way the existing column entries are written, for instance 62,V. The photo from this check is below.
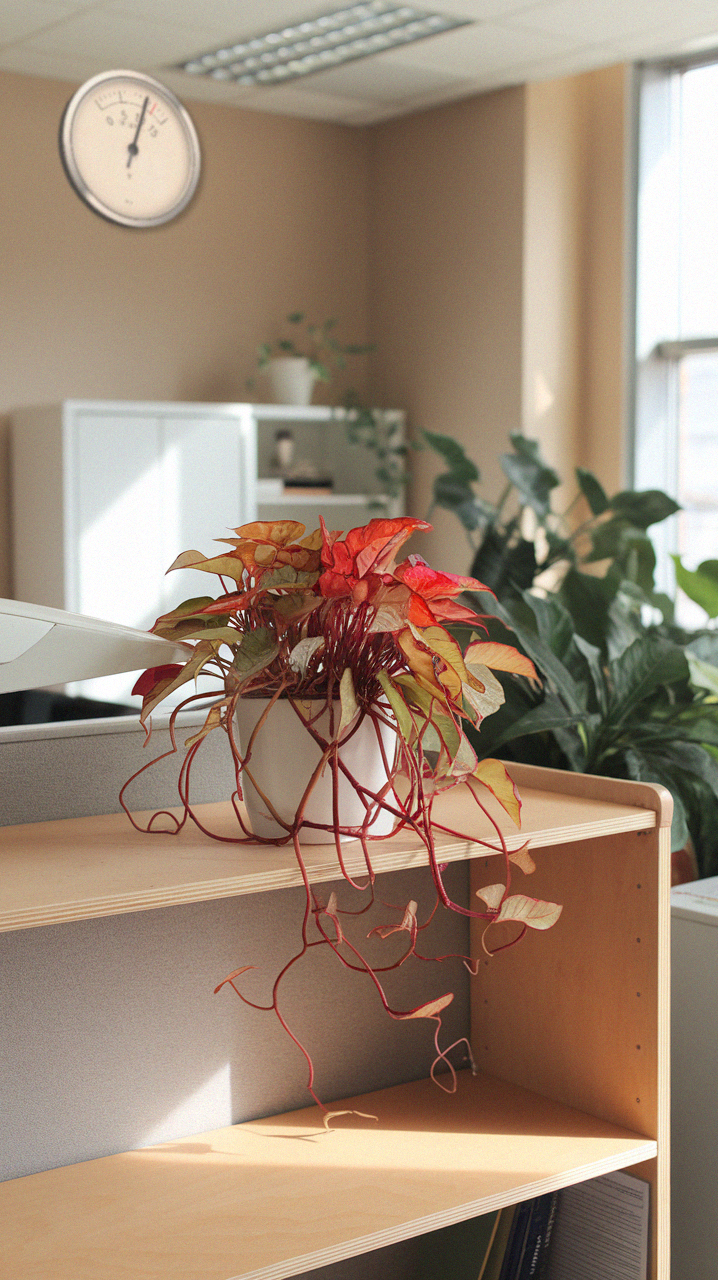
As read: 10,V
